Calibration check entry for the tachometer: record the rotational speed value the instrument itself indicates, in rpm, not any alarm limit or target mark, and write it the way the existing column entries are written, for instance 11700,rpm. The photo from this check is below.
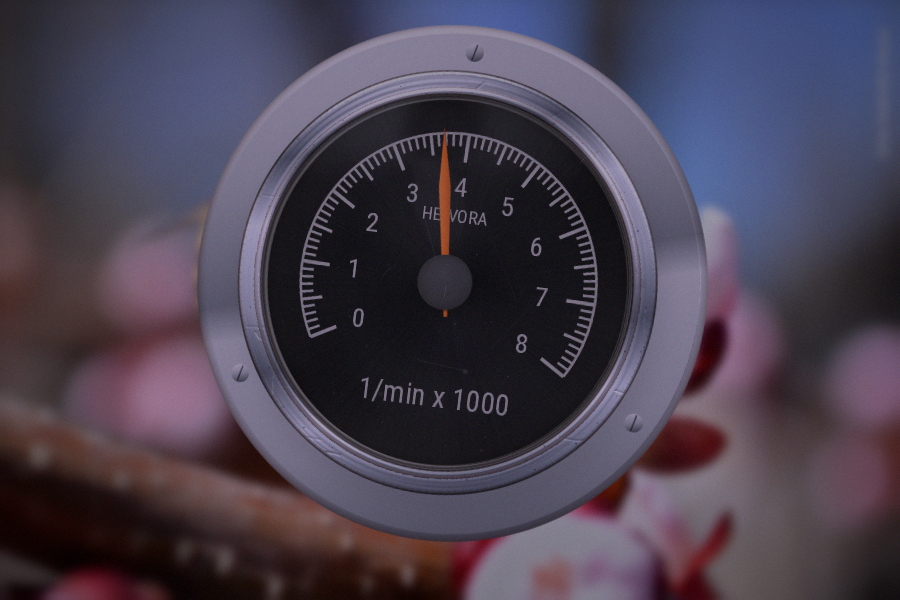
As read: 3700,rpm
